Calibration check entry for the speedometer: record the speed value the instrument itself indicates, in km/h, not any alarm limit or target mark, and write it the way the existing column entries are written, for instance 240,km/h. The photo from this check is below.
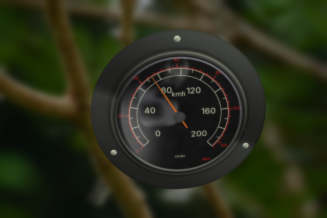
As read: 75,km/h
